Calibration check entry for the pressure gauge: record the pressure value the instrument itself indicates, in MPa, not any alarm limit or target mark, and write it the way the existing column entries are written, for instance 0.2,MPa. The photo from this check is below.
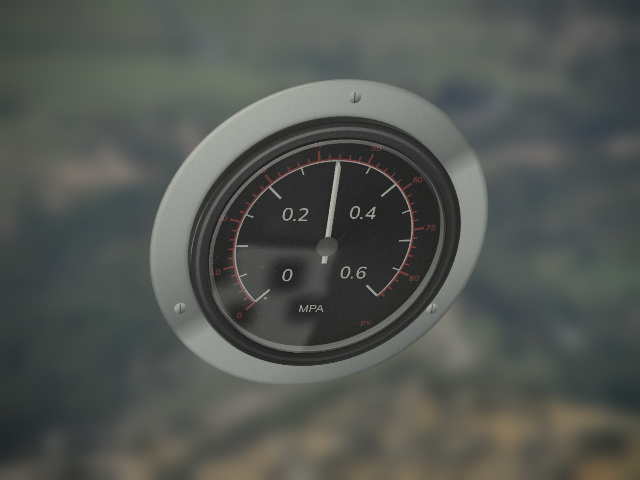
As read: 0.3,MPa
